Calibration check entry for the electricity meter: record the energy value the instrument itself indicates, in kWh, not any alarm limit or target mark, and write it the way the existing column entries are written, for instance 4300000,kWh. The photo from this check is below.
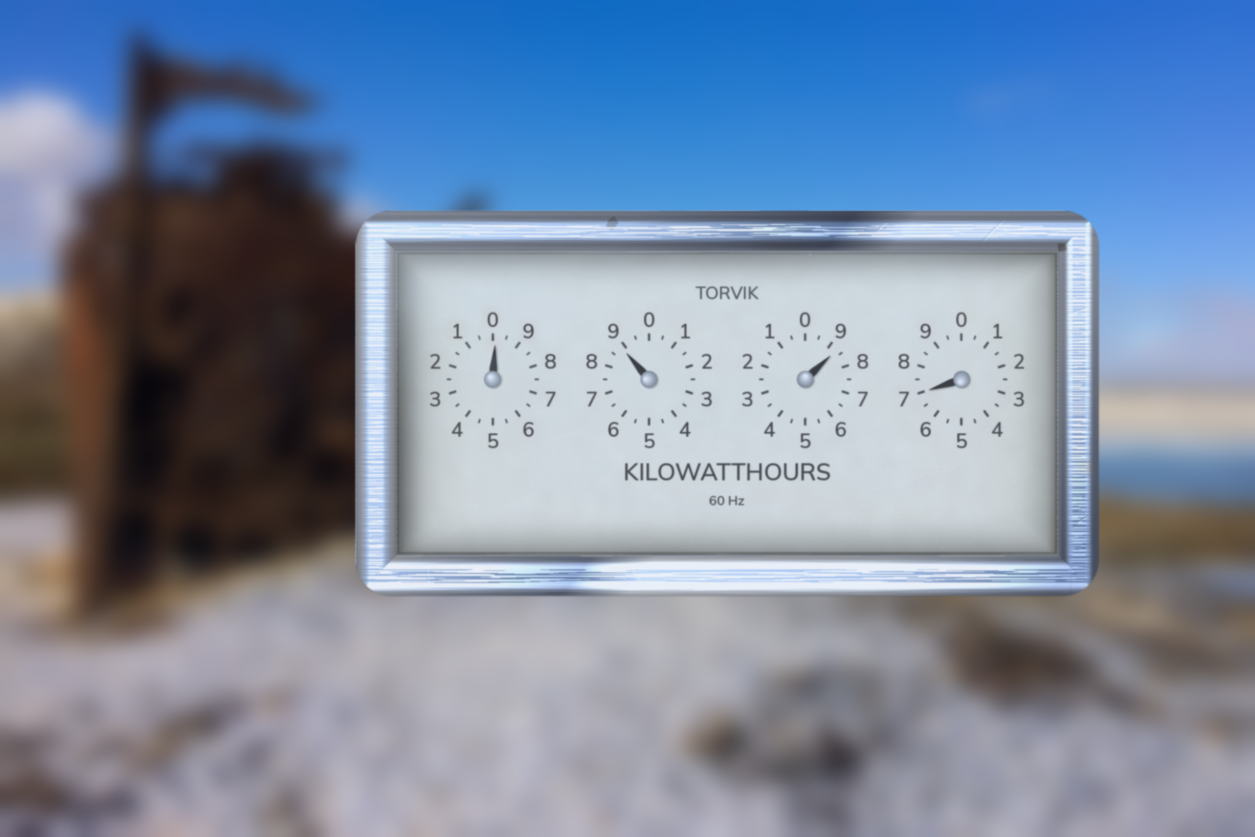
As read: 9887,kWh
